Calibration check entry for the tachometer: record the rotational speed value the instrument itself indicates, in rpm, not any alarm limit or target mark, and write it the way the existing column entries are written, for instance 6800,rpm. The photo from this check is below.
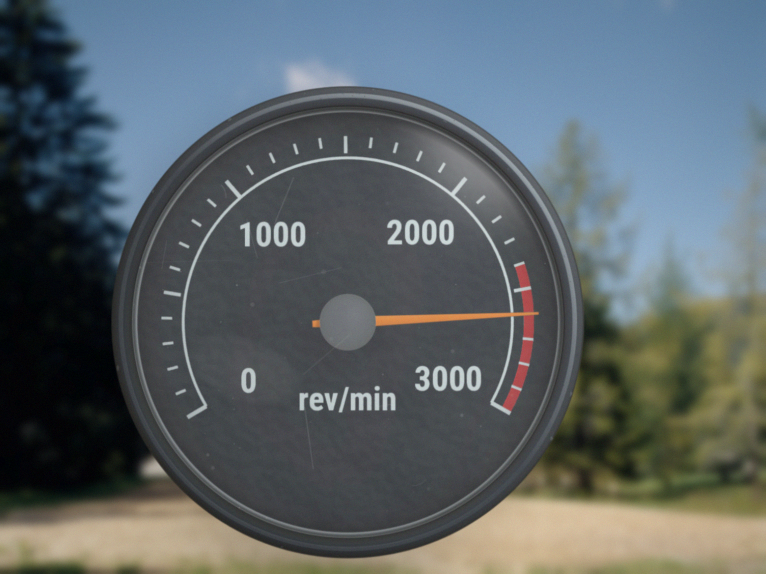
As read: 2600,rpm
